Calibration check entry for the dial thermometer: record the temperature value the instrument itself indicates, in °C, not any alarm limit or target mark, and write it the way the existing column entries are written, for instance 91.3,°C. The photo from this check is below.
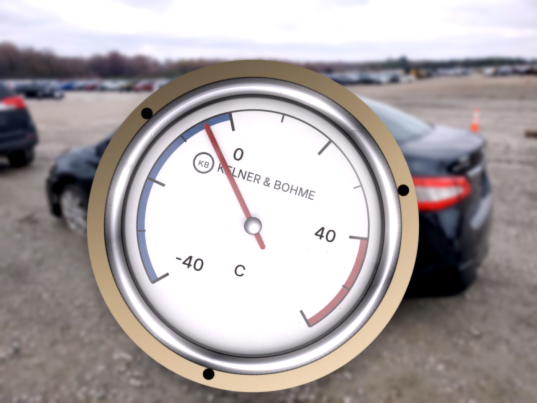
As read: -5,°C
